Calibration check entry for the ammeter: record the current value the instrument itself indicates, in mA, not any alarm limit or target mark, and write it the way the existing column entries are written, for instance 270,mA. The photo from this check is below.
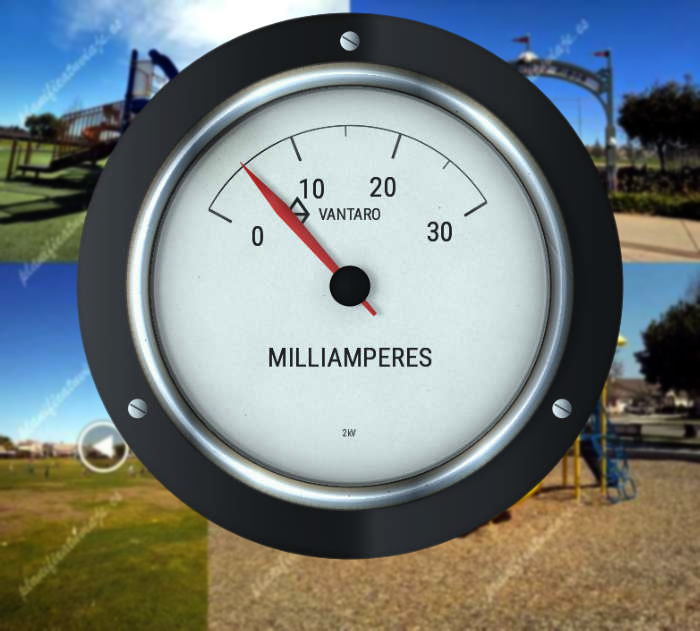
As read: 5,mA
